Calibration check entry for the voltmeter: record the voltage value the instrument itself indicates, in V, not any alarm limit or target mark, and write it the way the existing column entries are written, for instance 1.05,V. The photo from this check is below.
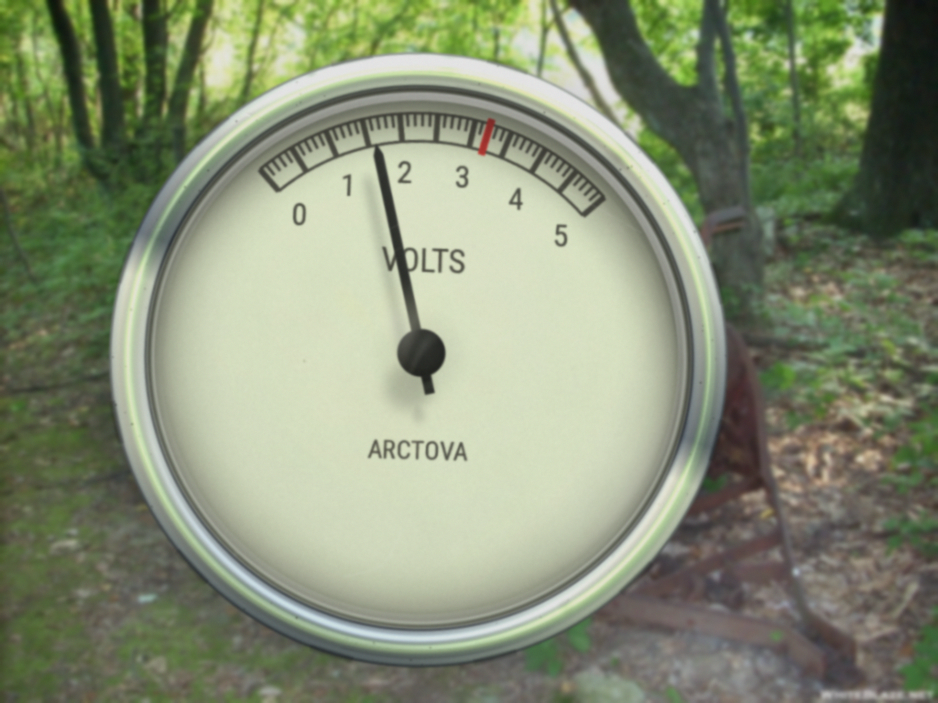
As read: 1.6,V
